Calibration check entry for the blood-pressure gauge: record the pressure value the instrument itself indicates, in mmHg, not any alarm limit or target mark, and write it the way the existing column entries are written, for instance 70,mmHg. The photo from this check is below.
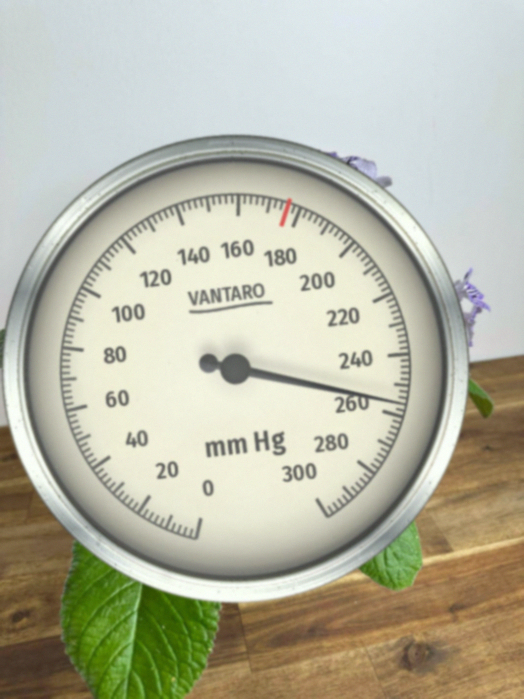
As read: 256,mmHg
